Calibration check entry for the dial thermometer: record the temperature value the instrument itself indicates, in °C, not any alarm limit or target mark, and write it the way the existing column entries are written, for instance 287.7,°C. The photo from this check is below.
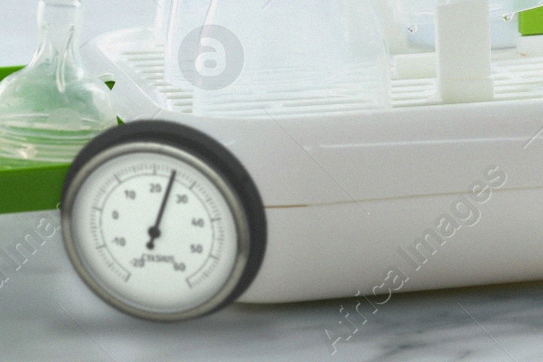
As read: 25,°C
